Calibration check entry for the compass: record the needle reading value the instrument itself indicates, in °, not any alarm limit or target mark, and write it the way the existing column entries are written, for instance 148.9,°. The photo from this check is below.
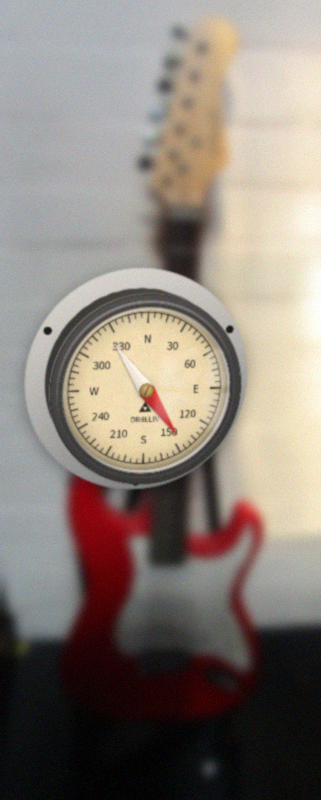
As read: 145,°
